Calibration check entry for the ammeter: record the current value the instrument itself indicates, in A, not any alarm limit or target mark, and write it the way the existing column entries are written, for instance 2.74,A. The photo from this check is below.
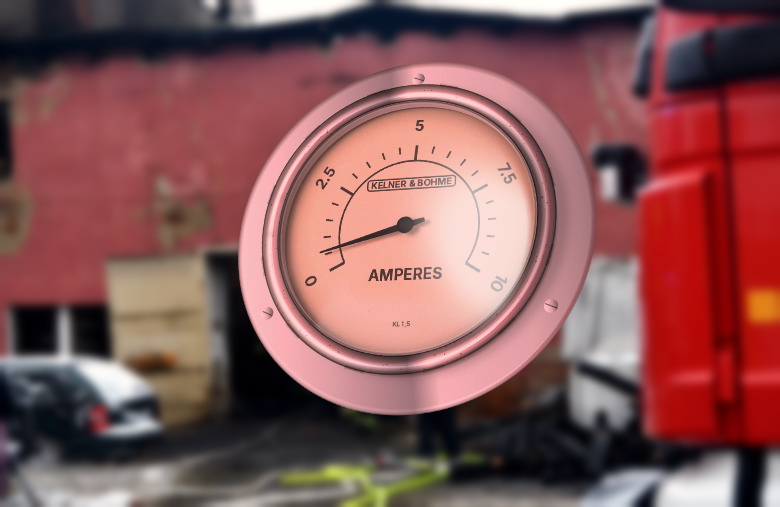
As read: 0.5,A
